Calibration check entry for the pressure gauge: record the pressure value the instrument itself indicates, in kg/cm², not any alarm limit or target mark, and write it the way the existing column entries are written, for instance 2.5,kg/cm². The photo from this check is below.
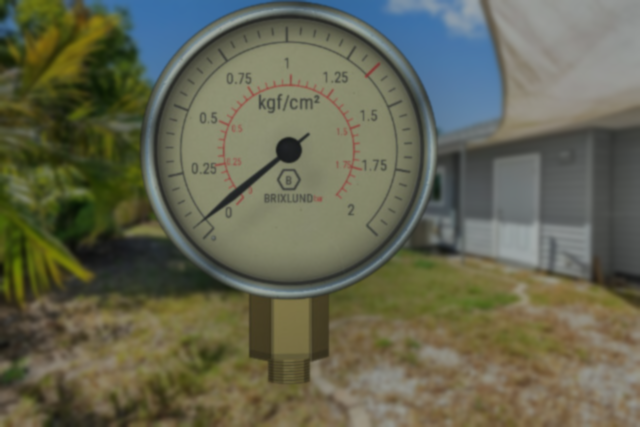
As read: 0.05,kg/cm²
